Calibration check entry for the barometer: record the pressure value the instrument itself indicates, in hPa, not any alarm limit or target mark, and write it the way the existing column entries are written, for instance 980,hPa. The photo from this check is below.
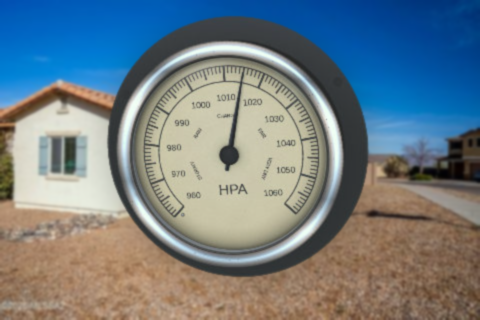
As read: 1015,hPa
